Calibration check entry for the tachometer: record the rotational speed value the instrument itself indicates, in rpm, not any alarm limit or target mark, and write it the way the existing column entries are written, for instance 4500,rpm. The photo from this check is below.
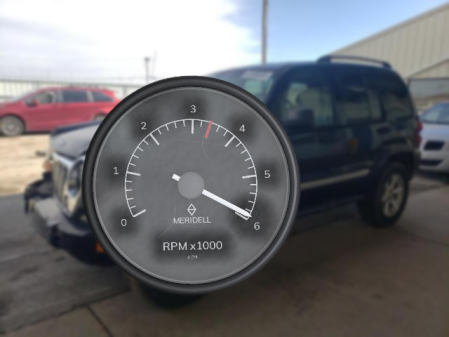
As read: 5900,rpm
